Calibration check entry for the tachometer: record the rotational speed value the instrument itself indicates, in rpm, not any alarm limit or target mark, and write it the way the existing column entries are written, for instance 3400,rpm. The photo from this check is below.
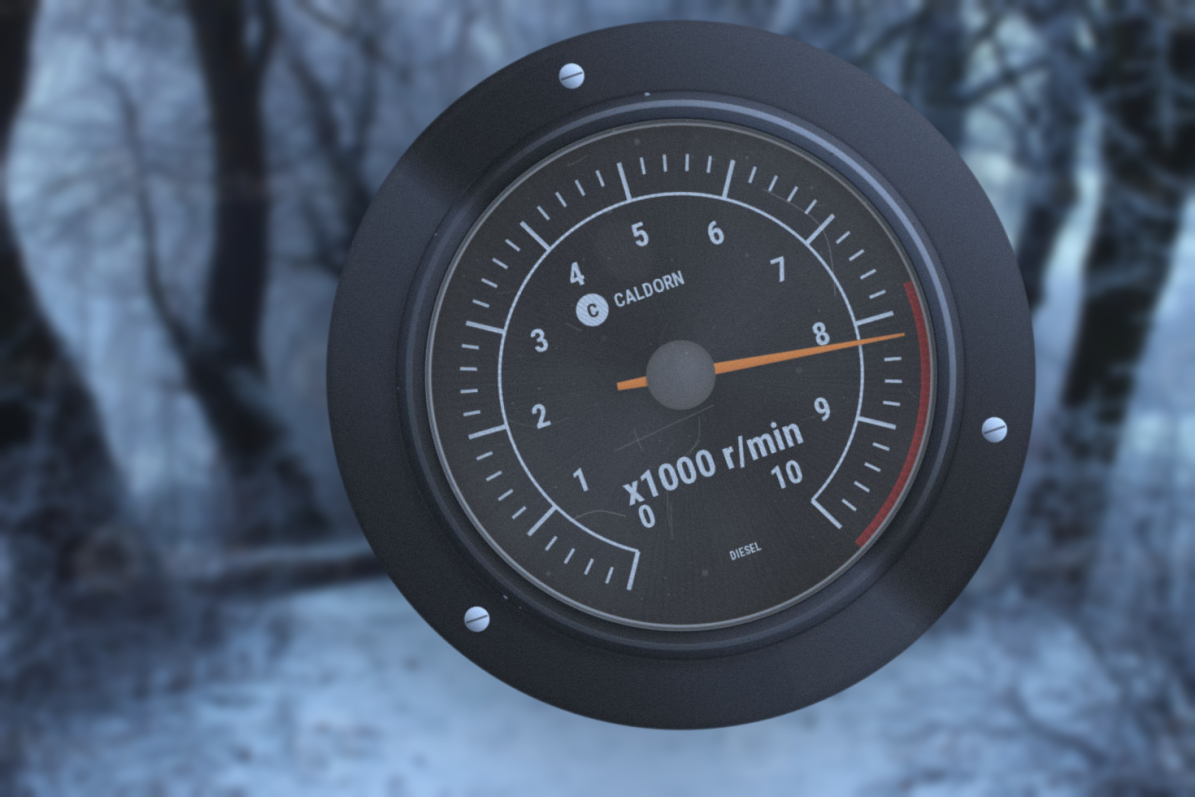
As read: 8200,rpm
